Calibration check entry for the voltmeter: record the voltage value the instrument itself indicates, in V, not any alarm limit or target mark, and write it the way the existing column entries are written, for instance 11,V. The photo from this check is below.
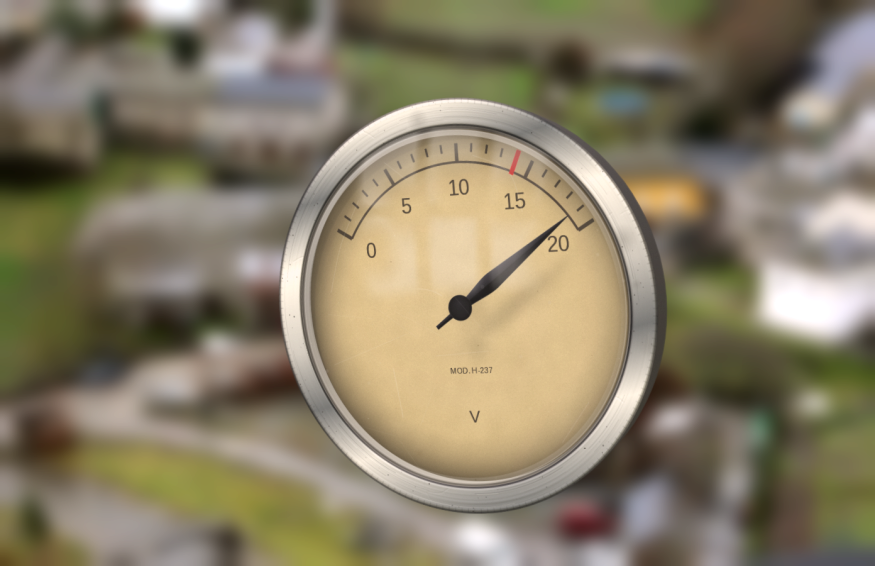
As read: 19,V
